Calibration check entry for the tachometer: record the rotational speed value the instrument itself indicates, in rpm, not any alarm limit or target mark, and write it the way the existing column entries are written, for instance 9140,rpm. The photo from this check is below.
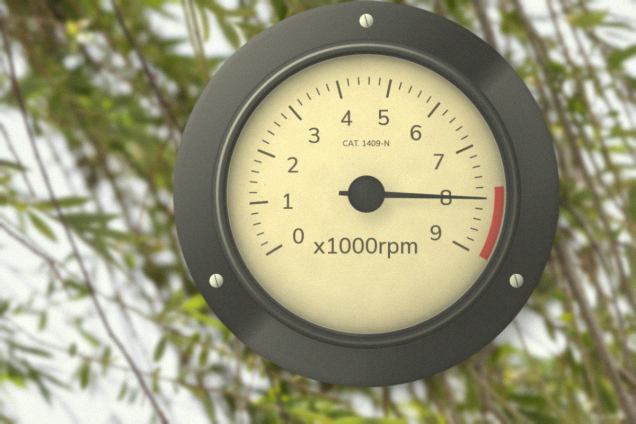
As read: 8000,rpm
